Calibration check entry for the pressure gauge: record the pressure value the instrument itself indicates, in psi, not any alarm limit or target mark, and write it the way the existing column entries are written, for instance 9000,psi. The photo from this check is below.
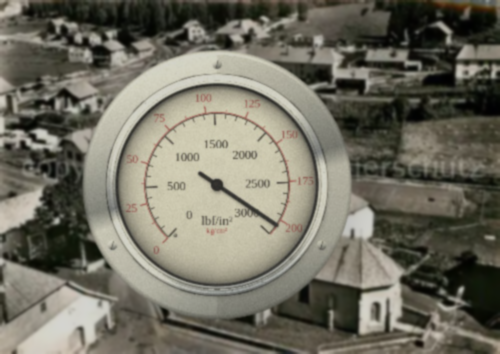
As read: 2900,psi
